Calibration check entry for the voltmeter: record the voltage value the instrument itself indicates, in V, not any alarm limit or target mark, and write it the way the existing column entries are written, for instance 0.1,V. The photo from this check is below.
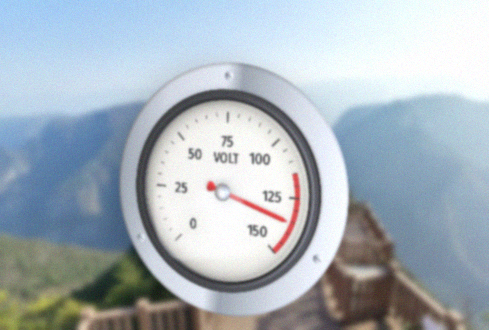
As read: 135,V
